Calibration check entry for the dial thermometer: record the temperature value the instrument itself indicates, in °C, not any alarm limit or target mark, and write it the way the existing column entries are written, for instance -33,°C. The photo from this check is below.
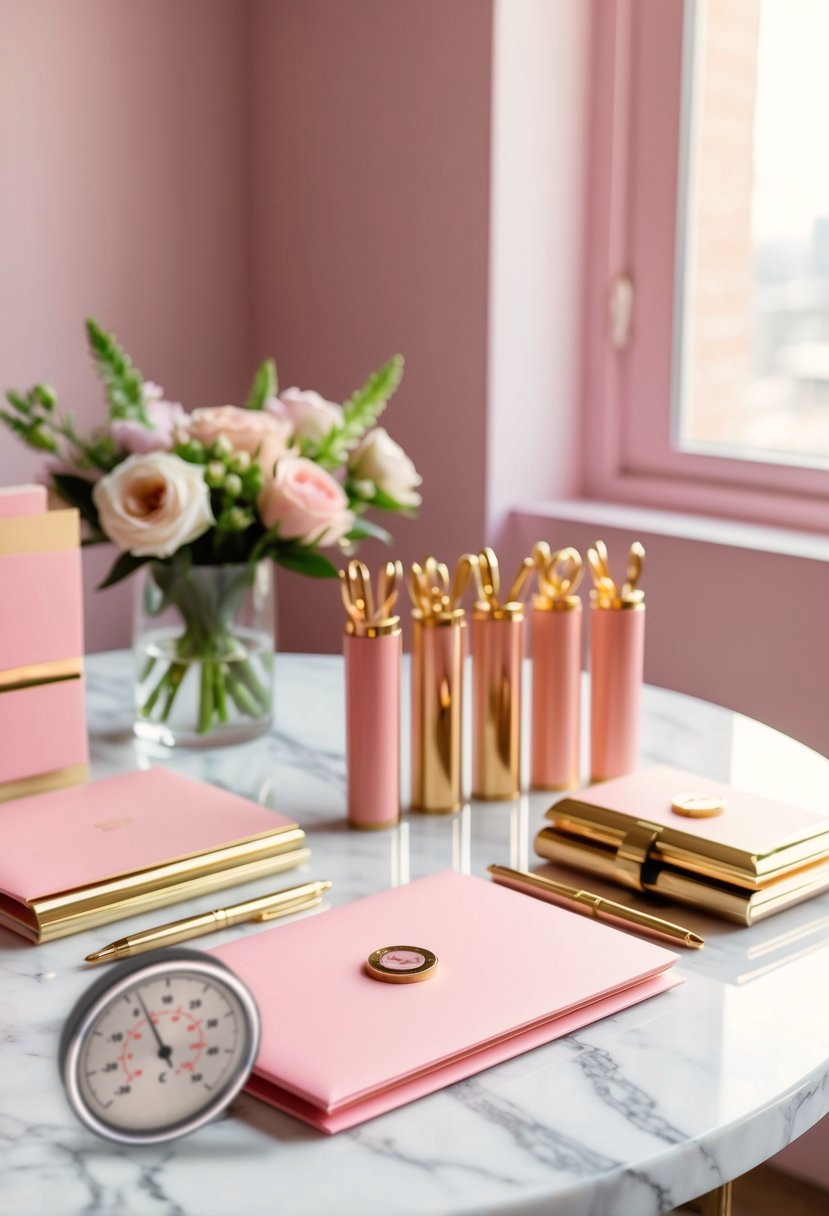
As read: 2.5,°C
